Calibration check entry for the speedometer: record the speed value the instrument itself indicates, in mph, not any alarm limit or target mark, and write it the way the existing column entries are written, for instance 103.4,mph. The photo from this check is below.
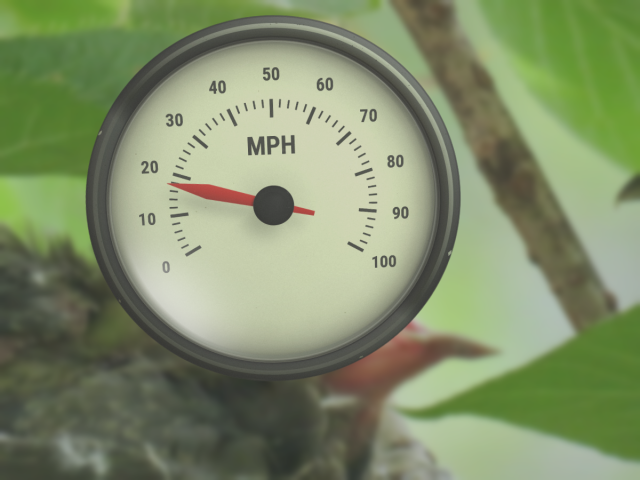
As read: 18,mph
